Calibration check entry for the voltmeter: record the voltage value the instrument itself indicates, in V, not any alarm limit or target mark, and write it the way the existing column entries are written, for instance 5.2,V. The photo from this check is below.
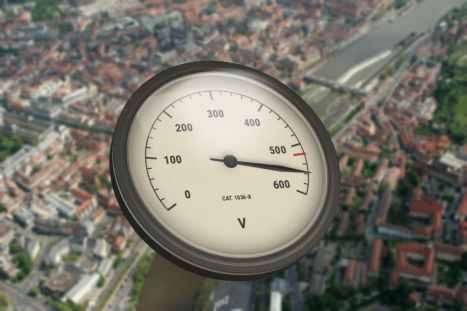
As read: 560,V
